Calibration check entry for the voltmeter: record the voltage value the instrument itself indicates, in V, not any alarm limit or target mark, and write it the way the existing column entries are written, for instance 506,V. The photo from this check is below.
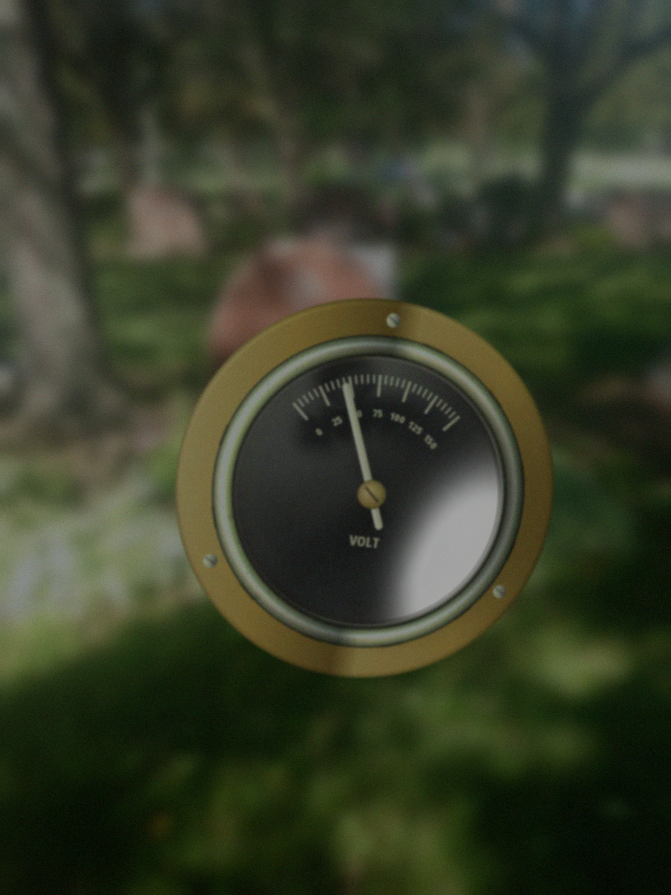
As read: 45,V
